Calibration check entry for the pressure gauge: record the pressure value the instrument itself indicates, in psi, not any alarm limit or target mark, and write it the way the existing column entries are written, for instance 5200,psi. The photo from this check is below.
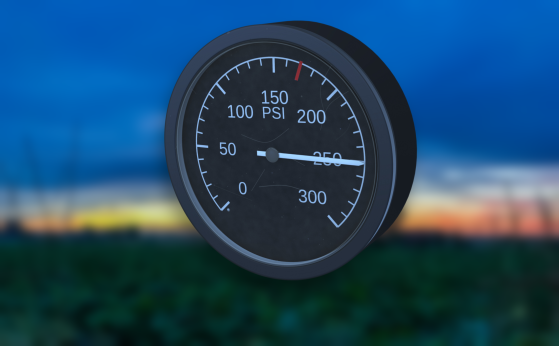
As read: 250,psi
